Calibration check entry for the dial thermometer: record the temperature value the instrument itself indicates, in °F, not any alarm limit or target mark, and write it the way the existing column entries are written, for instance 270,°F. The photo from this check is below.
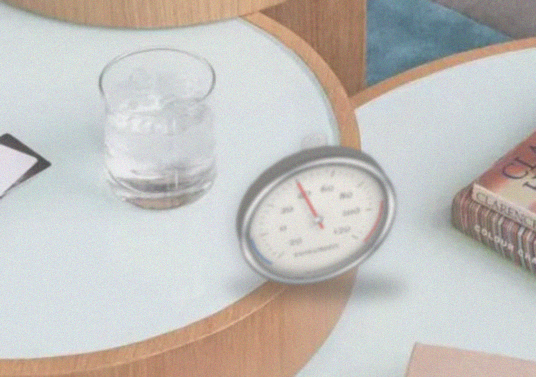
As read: 40,°F
